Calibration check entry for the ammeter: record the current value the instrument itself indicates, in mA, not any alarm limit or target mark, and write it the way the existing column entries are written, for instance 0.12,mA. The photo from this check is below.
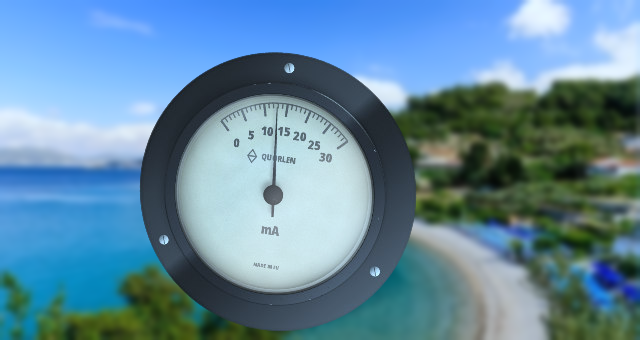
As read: 13,mA
